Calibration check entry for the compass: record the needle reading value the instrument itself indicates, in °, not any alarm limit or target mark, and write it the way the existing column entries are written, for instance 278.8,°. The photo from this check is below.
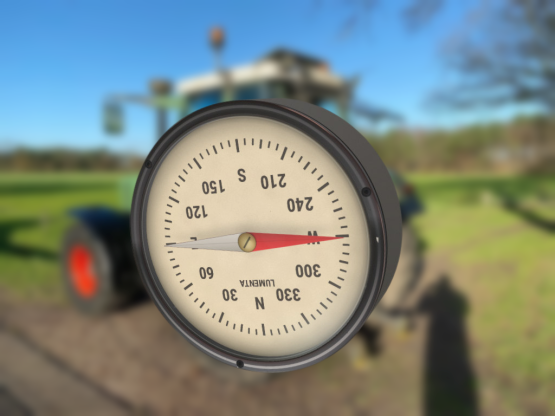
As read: 270,°
